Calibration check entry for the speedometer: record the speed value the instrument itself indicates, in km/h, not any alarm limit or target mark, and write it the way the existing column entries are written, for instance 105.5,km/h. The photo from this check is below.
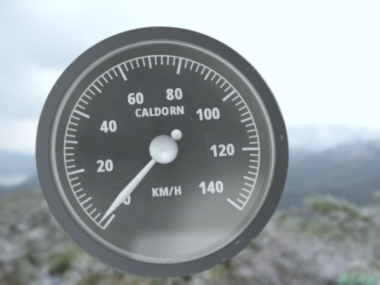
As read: 2,km/h
